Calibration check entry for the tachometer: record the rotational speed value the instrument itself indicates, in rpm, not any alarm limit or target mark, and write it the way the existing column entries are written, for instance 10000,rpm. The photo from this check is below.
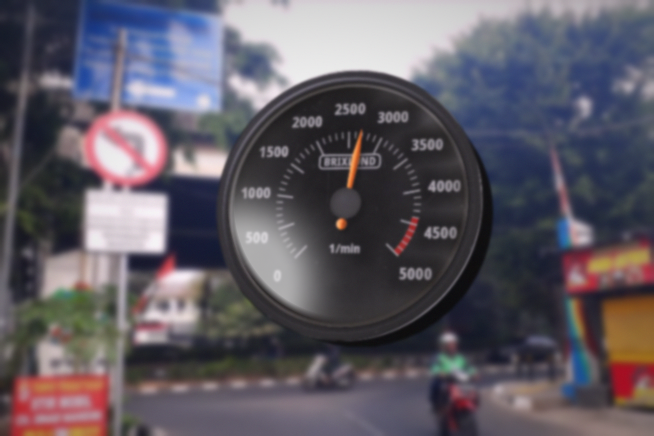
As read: 2700,rpm
